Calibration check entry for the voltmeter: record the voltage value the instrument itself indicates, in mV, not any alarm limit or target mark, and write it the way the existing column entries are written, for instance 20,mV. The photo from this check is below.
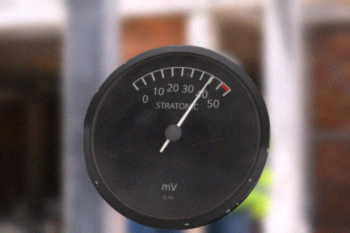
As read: 40,mV
